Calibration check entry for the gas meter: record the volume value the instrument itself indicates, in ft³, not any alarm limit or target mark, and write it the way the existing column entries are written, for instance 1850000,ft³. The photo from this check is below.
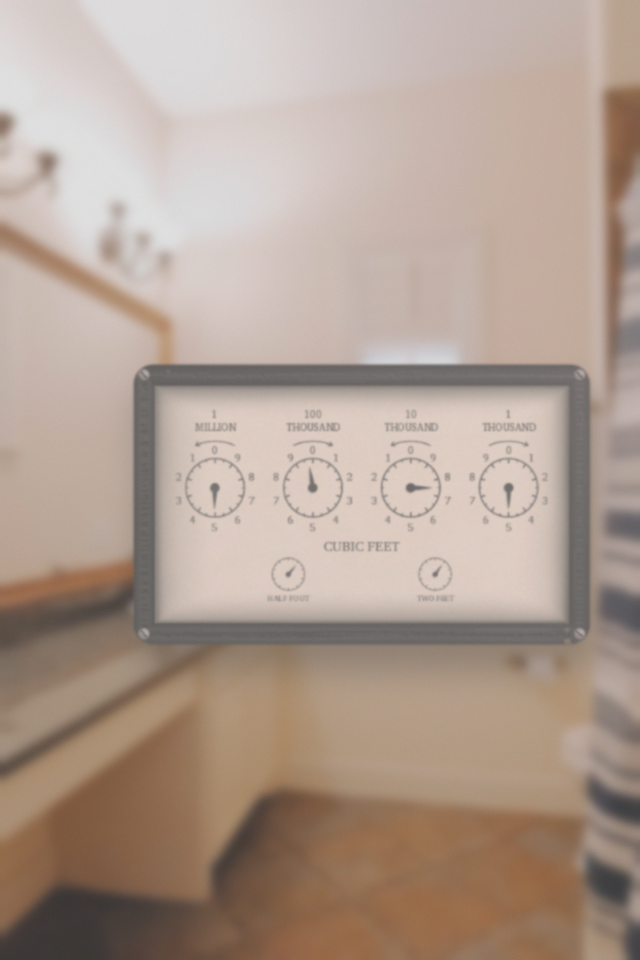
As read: 497500,ft³
